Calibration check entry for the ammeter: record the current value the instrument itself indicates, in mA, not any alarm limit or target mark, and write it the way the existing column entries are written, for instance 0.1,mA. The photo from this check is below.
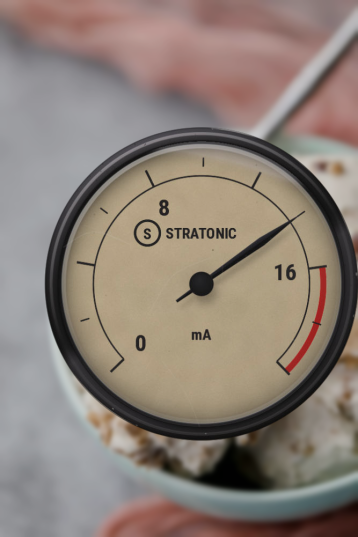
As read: 14,mA
